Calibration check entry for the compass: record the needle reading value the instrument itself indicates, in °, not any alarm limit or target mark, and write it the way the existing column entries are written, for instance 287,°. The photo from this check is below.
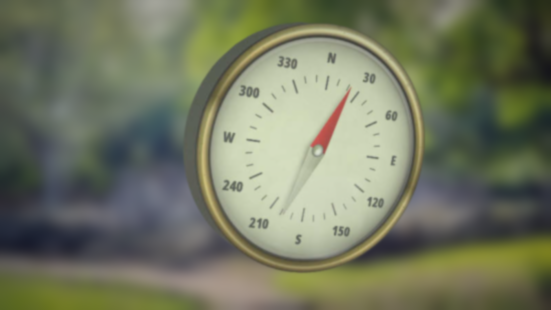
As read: 20,°
